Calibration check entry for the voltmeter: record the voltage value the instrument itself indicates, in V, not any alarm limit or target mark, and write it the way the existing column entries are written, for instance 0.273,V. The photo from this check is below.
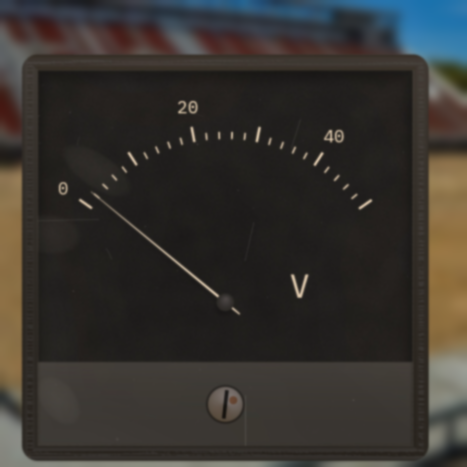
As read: 2,V
